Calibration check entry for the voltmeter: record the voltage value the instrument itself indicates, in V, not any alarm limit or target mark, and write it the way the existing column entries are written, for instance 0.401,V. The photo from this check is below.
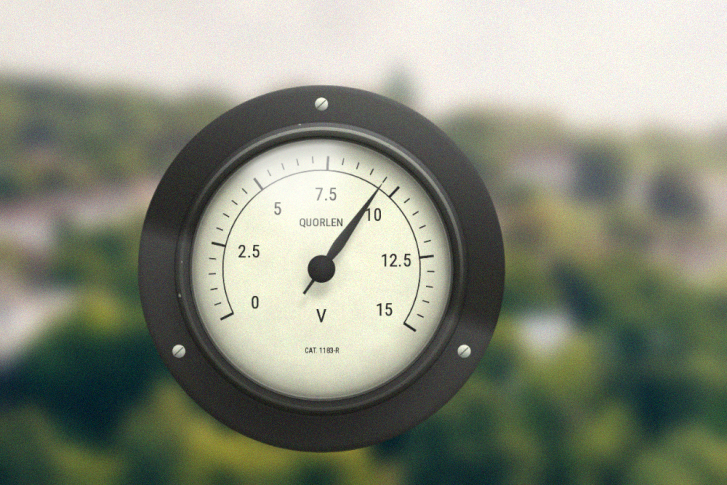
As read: 9.5,V
